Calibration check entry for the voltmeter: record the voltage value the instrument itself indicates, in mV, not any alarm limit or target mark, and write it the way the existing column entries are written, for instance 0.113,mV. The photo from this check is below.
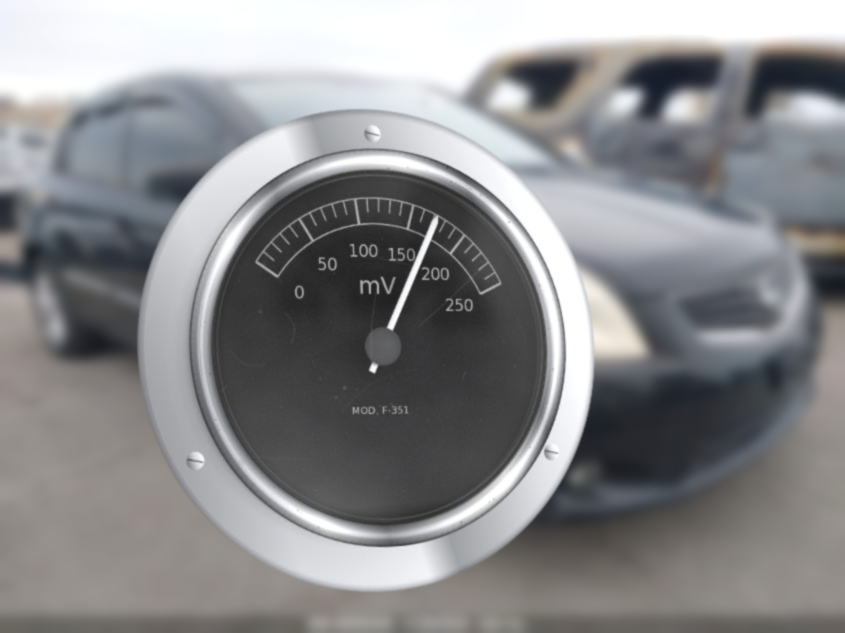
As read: 170,mV
